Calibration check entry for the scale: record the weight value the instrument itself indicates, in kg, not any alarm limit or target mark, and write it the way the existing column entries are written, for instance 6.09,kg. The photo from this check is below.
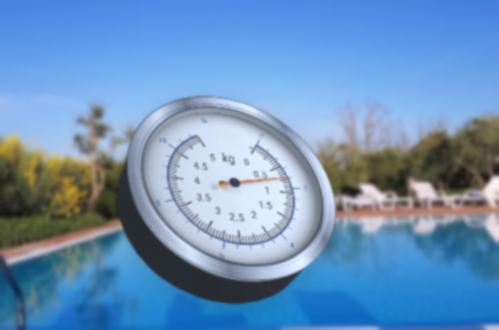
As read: 0.75,kg
